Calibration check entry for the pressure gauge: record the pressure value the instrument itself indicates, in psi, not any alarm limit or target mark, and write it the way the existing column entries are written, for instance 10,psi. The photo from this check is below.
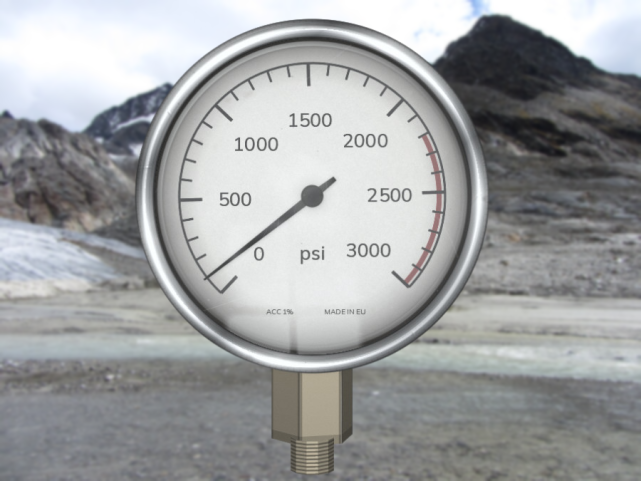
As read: 100,psi
